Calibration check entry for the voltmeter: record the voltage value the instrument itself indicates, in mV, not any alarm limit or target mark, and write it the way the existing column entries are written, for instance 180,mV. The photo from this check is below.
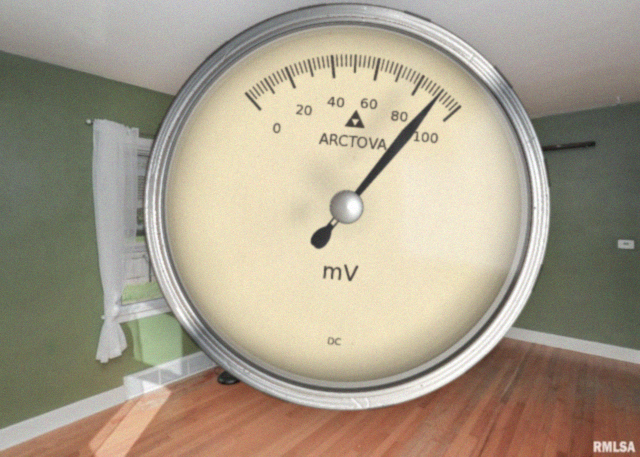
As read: 90,mV
